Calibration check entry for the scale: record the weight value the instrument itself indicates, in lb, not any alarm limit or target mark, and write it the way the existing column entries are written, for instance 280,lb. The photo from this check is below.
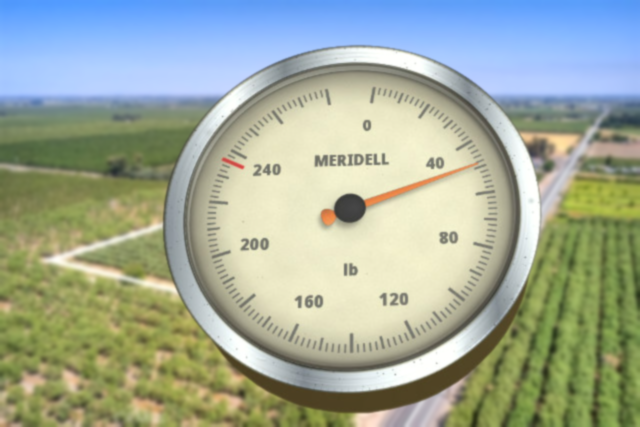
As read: 50,lb
